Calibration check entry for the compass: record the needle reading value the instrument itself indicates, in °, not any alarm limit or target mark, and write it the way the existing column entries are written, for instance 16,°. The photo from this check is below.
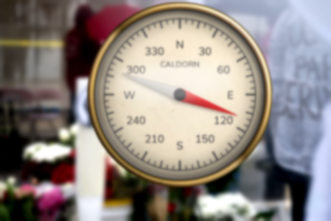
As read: 110,°
